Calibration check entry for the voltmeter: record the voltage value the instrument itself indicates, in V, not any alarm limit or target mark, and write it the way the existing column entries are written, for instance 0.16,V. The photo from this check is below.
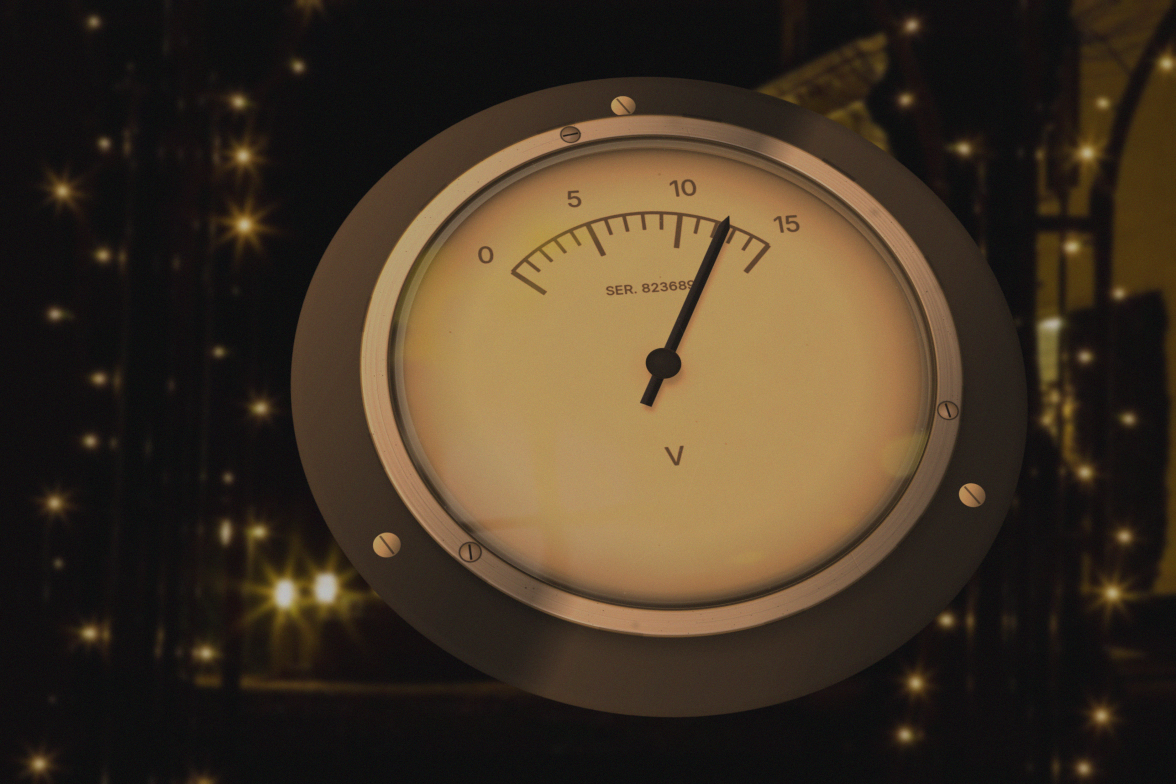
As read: 12.5,V
